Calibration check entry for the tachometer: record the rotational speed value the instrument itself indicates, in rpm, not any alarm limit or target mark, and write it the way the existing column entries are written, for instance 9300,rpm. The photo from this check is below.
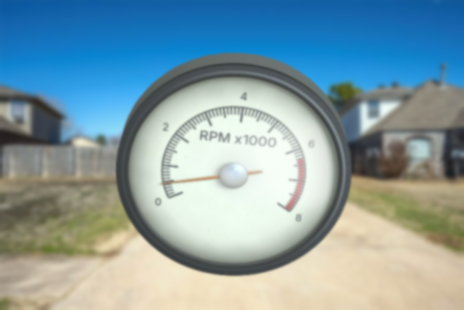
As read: 500,rpm
